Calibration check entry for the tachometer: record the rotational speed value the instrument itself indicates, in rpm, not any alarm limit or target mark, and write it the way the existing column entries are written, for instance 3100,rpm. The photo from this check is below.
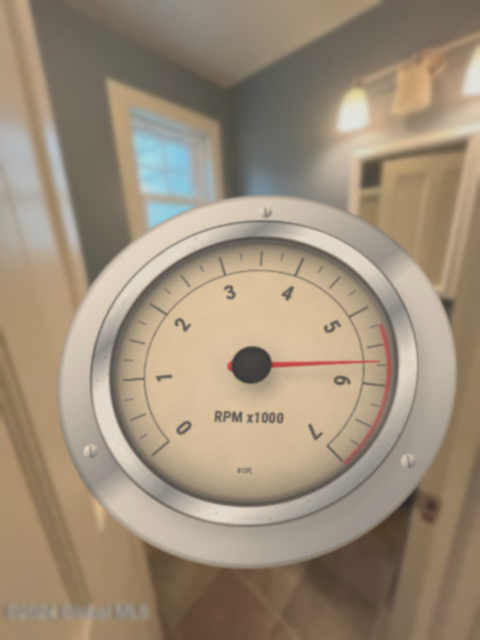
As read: 5750,rpm
